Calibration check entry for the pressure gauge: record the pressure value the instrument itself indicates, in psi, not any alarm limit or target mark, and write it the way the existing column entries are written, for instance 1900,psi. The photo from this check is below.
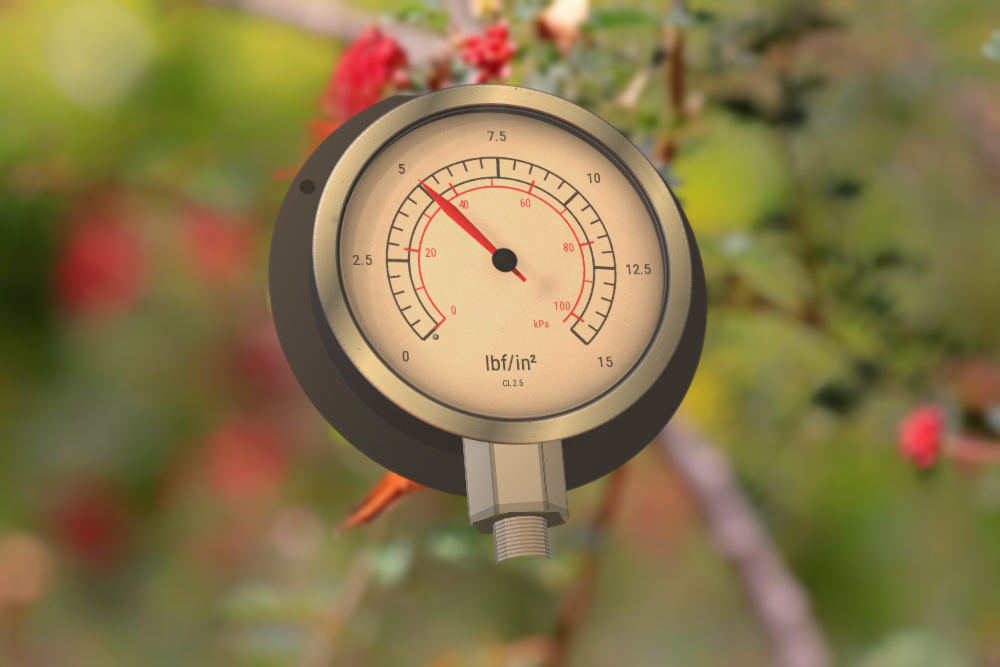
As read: 5,psi
